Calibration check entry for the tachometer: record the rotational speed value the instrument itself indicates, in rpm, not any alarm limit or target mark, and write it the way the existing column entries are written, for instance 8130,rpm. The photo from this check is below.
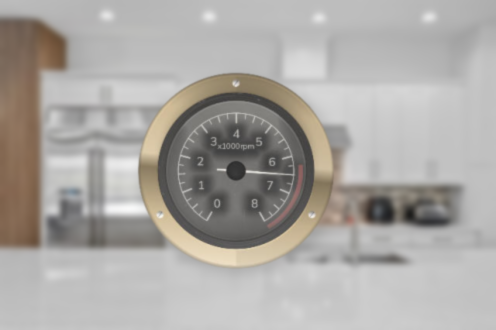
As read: 6500,rpm
